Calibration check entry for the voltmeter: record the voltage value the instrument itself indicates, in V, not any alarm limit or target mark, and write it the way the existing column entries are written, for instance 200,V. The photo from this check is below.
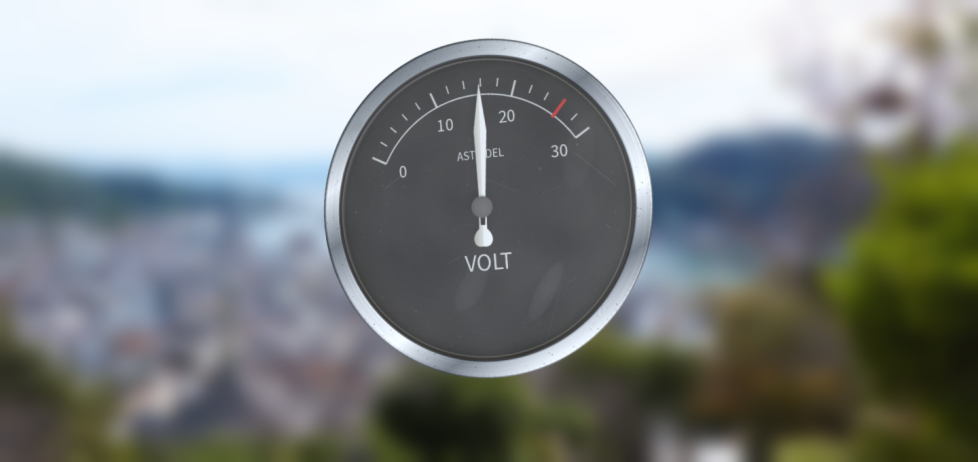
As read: 16,V
